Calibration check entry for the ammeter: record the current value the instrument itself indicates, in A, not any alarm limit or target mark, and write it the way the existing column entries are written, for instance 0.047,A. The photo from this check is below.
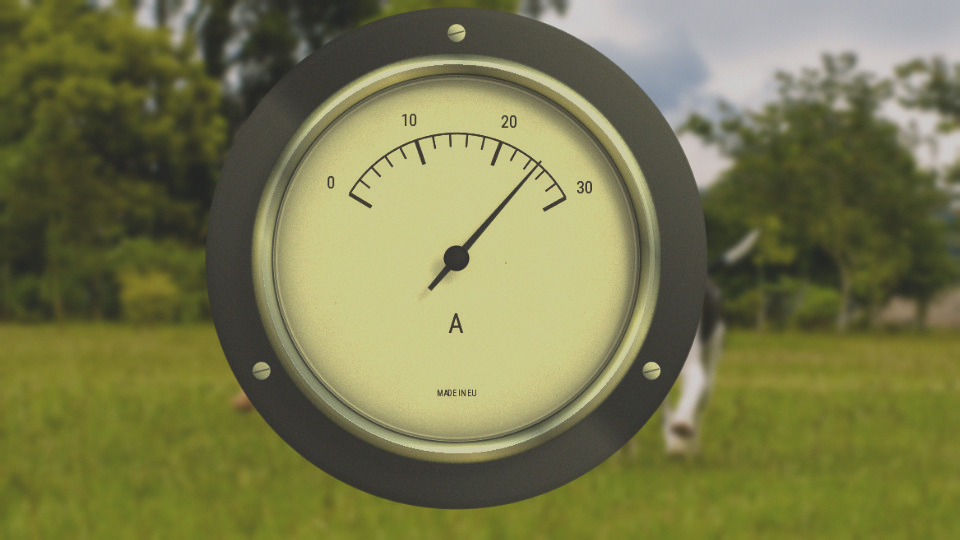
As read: 25,A
